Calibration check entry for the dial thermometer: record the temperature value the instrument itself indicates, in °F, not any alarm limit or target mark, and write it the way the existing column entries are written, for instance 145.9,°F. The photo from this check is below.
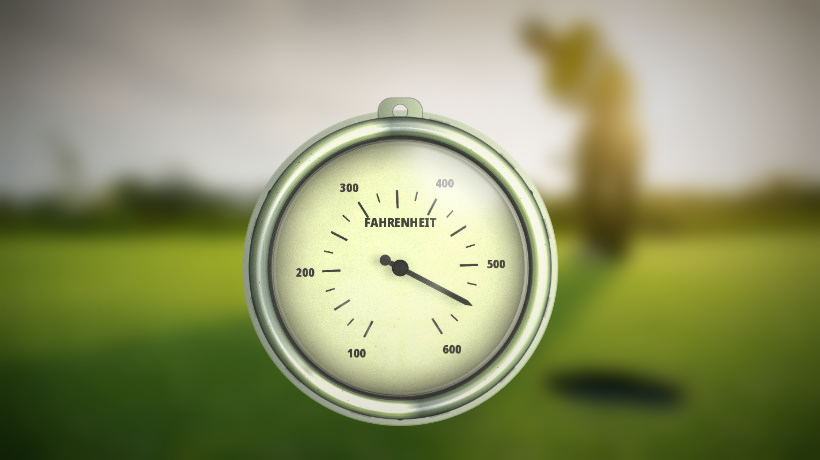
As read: 550,°F
